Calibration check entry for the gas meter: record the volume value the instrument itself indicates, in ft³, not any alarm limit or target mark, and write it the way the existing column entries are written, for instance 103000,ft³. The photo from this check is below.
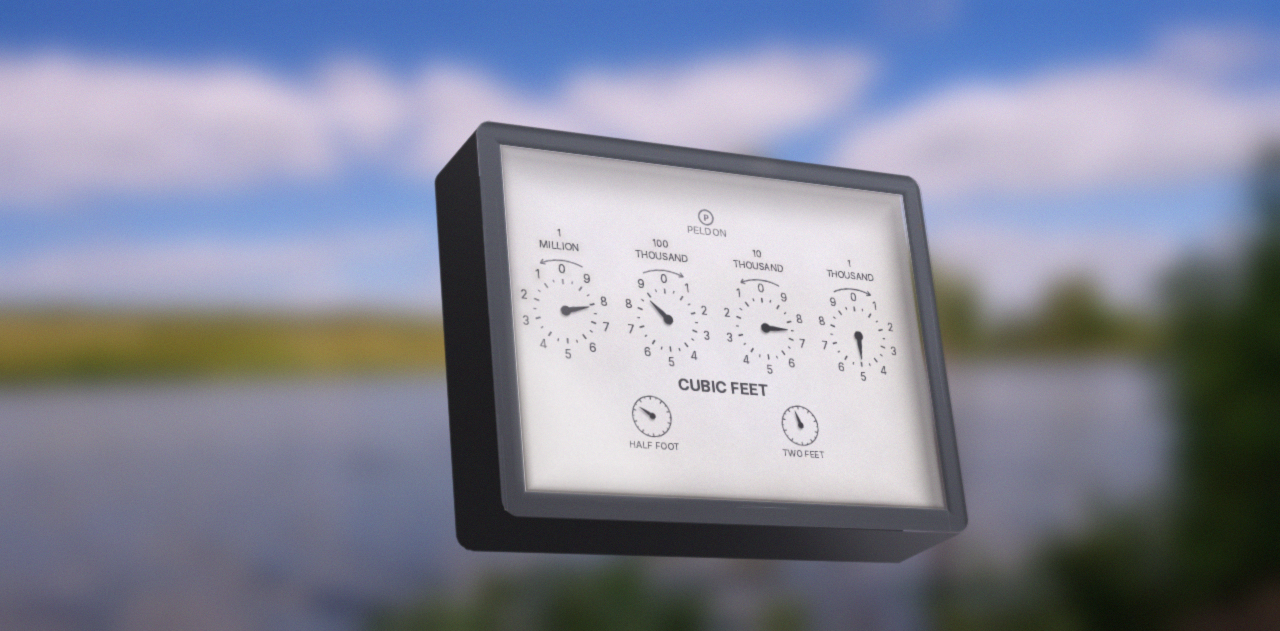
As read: 787500,ft³
